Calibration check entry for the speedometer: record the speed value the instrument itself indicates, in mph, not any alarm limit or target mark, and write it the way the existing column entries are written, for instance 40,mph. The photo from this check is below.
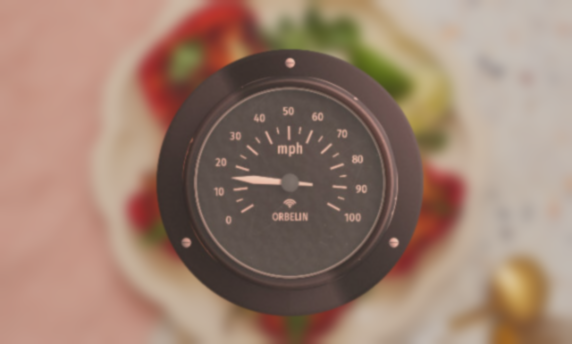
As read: 15,mph
